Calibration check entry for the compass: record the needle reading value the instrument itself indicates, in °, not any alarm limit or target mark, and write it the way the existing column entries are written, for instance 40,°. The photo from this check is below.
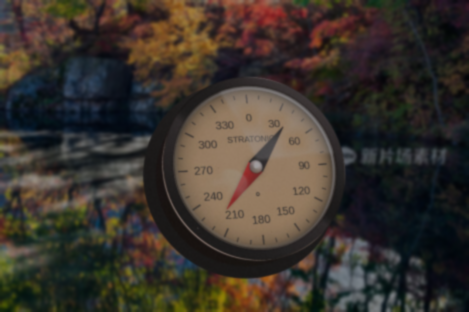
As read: 220,°
